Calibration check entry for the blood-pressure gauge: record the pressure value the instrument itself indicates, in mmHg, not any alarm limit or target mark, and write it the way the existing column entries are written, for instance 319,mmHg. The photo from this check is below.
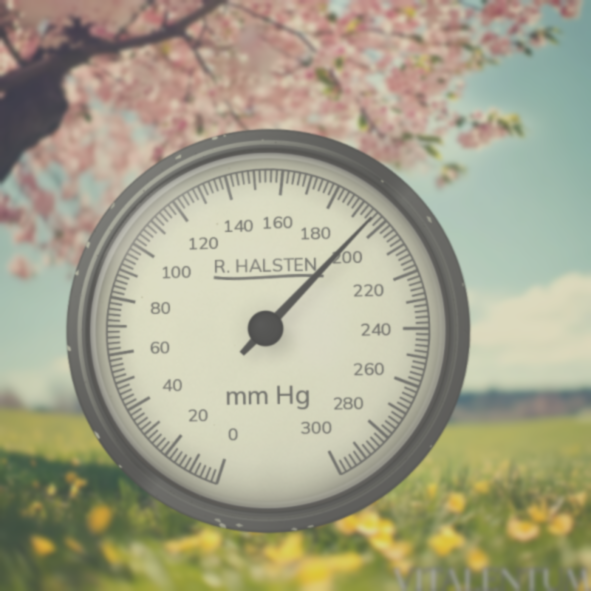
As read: 196,mmHg
